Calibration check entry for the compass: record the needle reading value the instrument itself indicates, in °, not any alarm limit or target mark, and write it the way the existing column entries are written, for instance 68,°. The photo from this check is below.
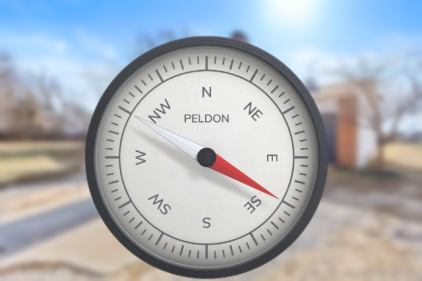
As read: 120,°
